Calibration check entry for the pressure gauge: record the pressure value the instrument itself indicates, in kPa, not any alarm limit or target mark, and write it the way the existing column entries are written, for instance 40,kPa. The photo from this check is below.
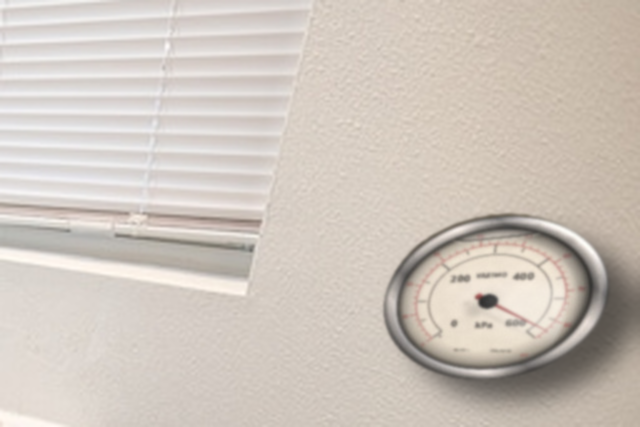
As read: 575,kPa
